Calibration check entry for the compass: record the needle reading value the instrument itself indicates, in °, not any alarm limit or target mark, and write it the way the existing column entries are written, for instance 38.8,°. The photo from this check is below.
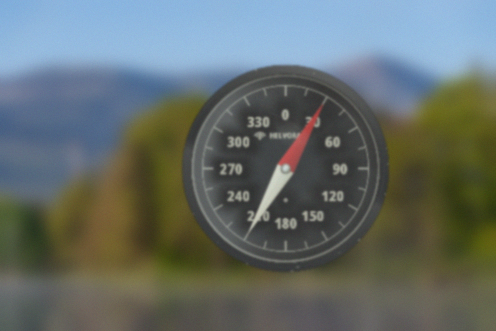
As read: 30,°
